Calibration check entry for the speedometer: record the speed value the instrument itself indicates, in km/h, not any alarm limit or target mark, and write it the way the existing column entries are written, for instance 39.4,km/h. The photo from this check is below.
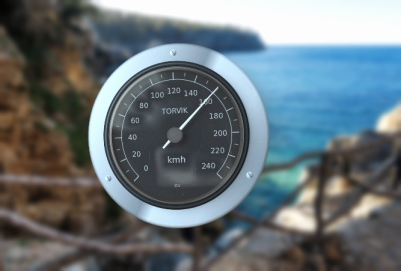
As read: 160,km/h
